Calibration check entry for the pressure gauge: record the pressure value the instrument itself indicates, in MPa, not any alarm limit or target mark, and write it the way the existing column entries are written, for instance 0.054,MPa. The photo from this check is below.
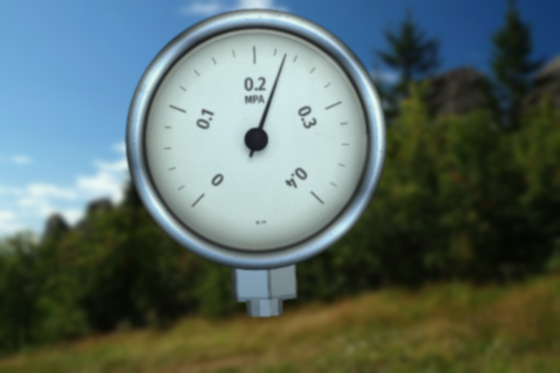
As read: 0.23,MPa
